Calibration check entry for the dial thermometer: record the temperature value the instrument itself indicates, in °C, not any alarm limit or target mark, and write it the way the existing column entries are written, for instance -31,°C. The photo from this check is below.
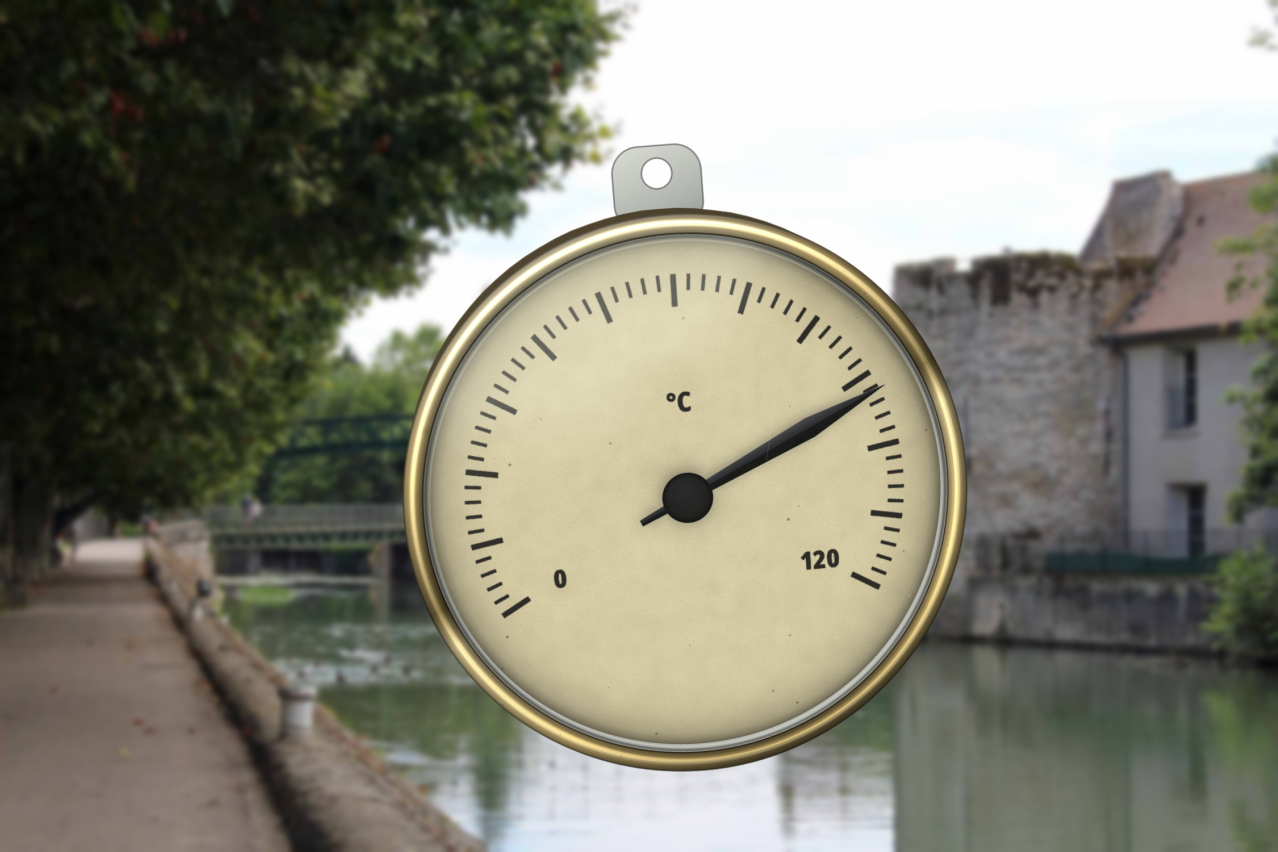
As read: 92,°C
